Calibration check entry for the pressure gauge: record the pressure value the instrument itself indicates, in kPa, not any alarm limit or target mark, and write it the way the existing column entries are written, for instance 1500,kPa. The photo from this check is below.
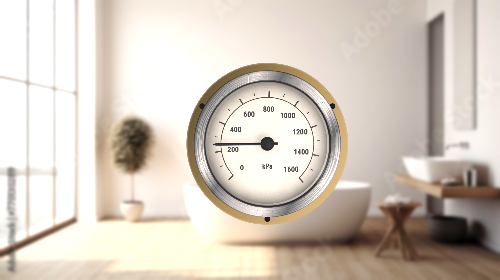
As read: 250,kPa
